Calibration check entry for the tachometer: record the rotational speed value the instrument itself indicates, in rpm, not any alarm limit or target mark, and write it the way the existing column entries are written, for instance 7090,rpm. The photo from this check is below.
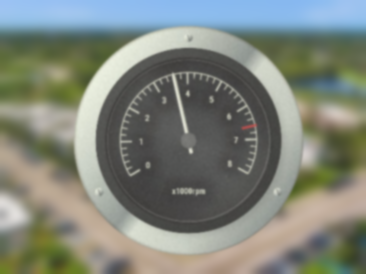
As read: 3600,rpm
